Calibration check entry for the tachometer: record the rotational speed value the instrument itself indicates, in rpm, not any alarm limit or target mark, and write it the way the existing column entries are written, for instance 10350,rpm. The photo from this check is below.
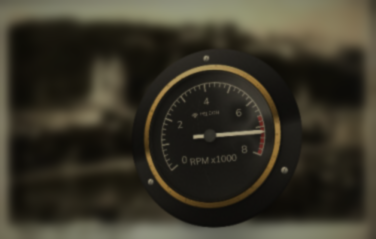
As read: 7200,rpm
